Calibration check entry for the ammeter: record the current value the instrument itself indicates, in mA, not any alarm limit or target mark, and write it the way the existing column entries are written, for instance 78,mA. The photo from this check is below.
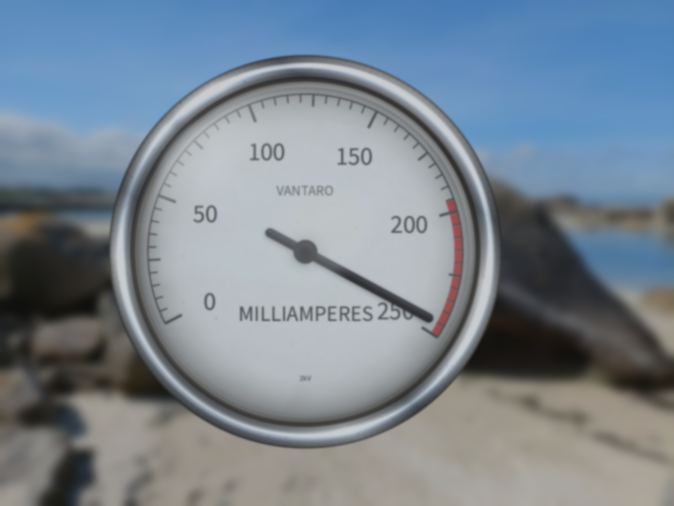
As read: 245,mA
